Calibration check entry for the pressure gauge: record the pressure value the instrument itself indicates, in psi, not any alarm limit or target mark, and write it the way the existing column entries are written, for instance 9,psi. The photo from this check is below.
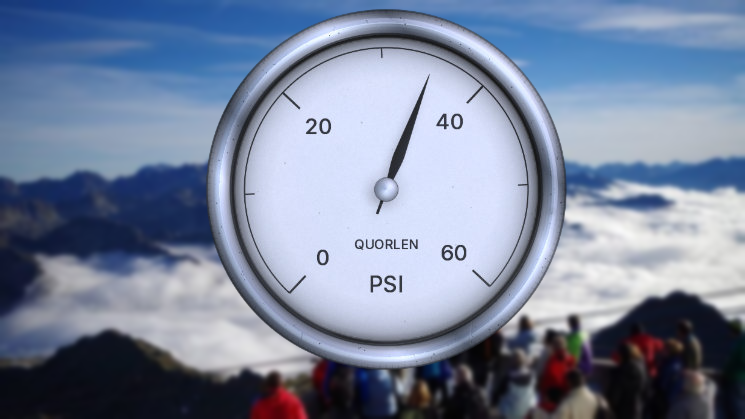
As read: 35,psi
